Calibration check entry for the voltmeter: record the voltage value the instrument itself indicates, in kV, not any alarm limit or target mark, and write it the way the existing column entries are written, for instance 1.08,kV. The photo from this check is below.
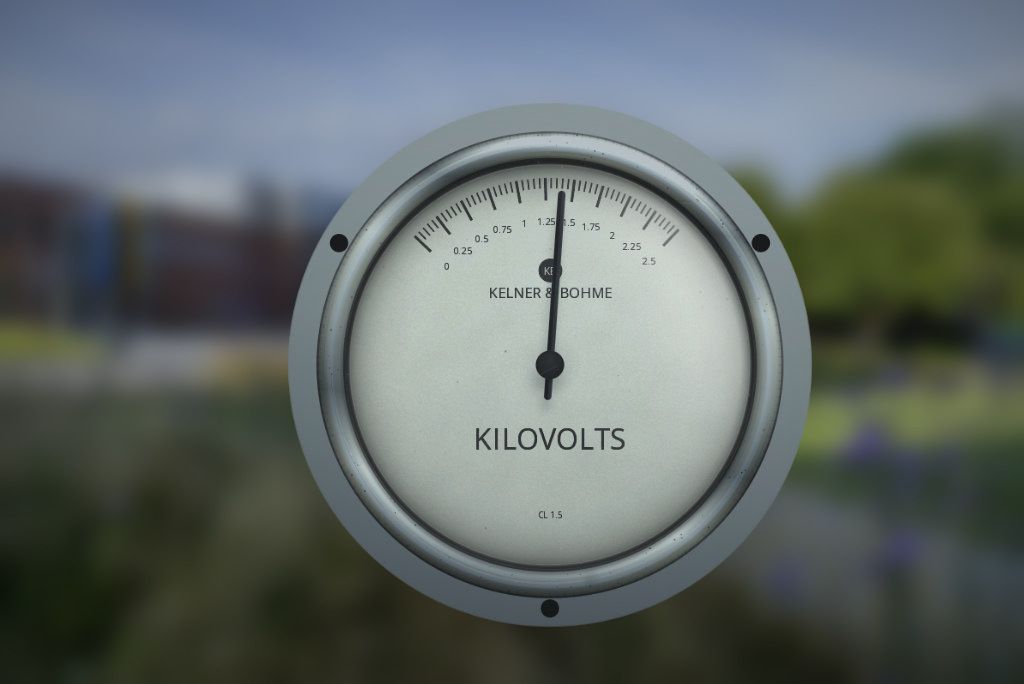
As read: 1.4,kV
